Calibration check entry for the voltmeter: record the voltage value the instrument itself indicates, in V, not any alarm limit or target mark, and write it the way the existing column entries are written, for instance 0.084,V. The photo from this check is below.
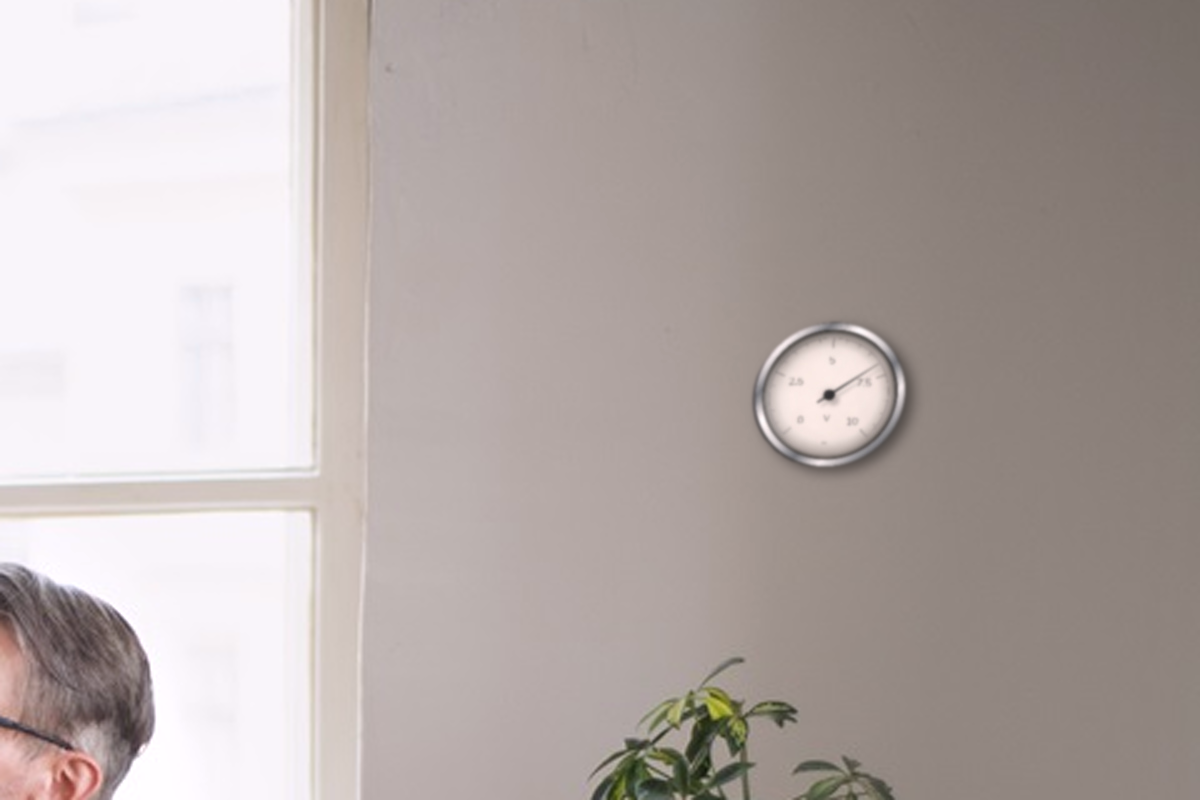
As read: 7,V
